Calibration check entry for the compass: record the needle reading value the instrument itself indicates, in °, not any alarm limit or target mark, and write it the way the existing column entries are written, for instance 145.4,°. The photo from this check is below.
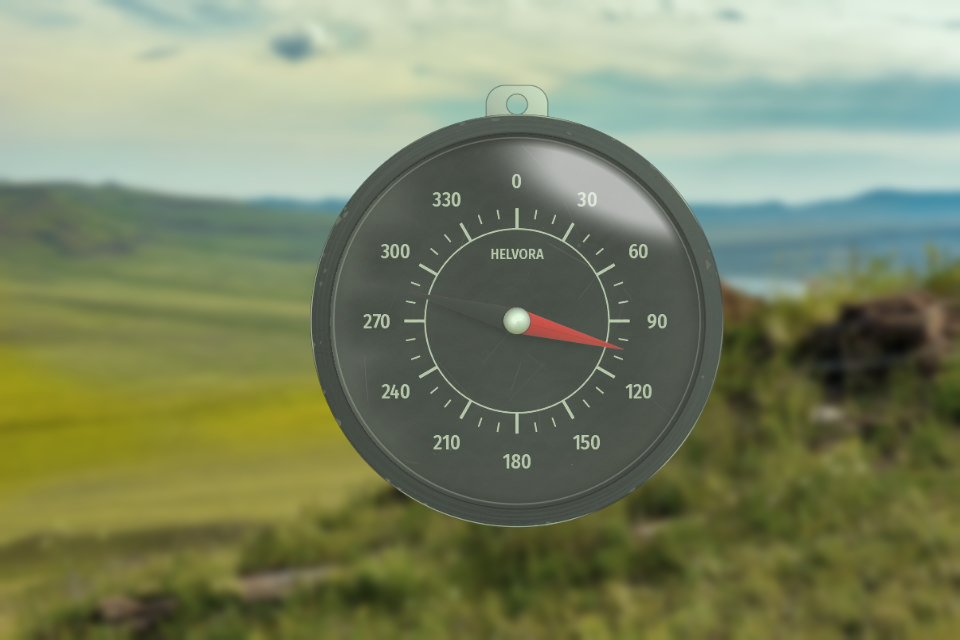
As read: 105,°
